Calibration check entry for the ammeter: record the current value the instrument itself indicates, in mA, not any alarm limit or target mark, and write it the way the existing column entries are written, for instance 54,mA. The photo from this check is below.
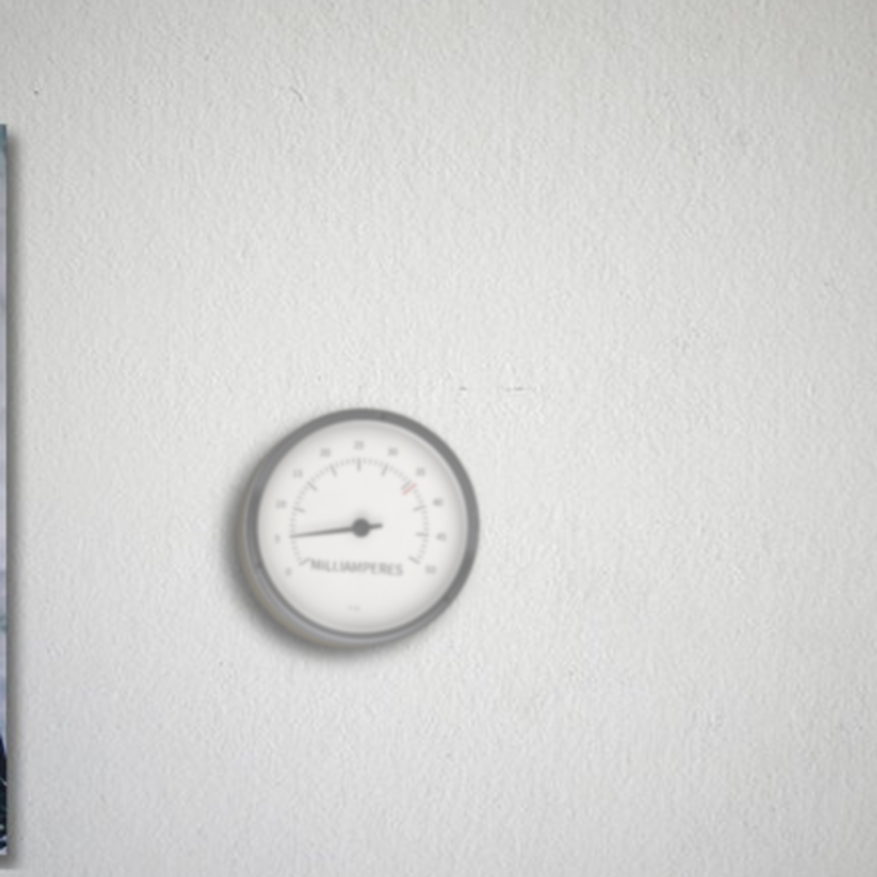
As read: 5,mA
